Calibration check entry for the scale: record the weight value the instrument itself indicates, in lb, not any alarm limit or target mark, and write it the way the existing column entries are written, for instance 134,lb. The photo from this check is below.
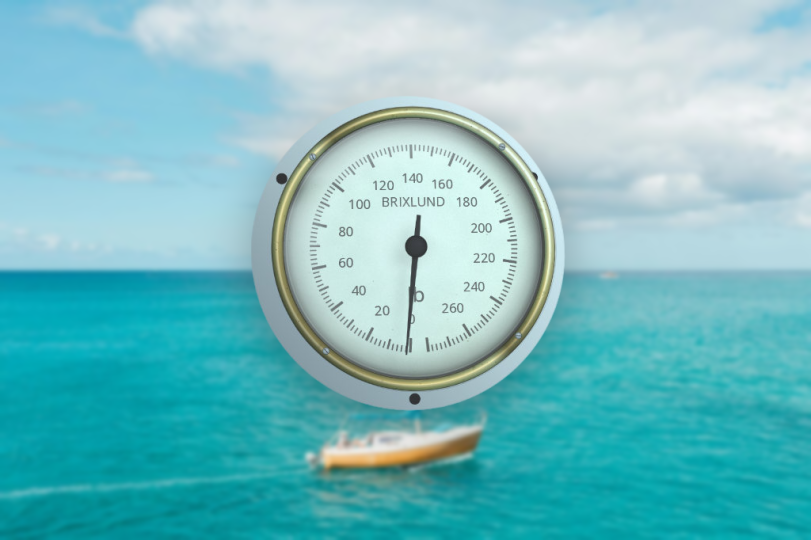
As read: 2,lb
